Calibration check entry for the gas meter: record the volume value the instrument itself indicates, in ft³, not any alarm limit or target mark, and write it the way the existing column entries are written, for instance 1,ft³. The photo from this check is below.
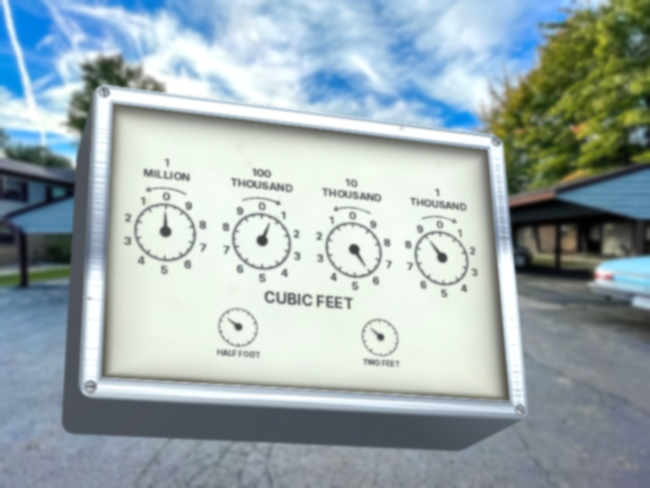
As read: 5900,ft³
